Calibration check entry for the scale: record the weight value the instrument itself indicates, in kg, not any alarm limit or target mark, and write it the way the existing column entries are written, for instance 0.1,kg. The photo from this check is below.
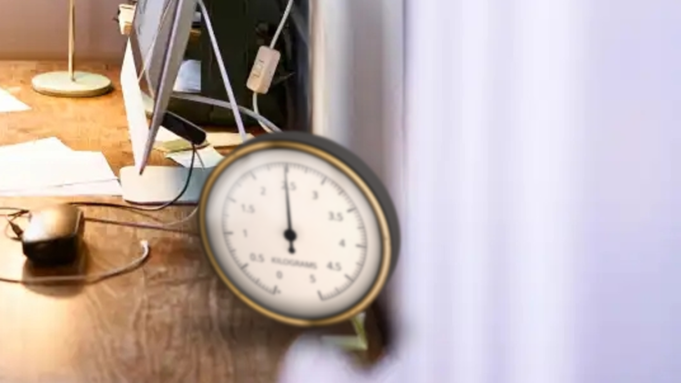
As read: 2.5,kg
